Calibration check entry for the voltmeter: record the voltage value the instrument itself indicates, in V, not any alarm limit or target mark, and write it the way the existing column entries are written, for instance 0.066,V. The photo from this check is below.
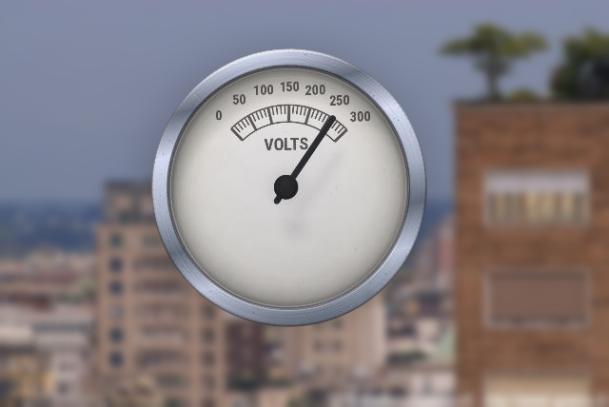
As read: 260,V
